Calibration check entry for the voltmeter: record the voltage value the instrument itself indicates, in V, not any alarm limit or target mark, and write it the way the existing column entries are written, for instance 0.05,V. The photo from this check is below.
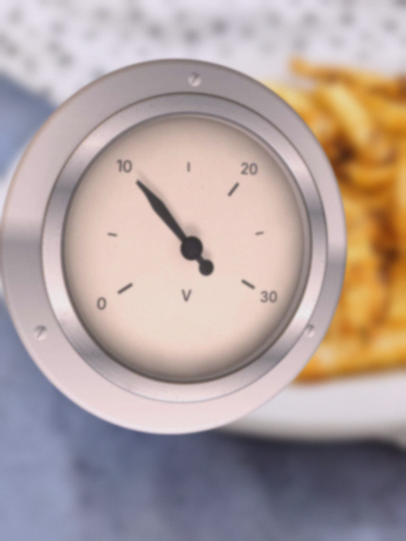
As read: 10,V
